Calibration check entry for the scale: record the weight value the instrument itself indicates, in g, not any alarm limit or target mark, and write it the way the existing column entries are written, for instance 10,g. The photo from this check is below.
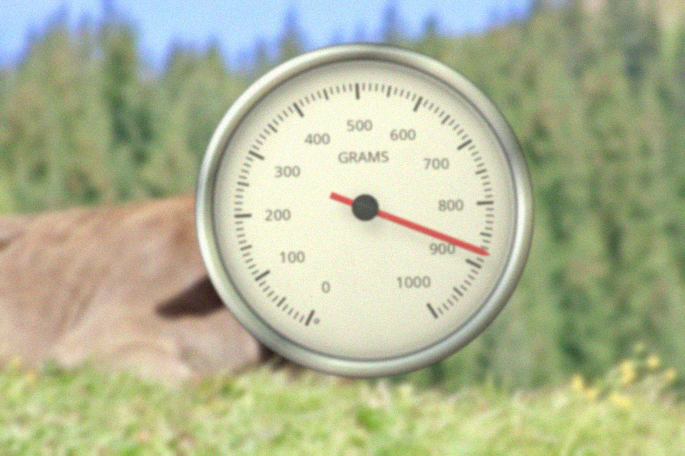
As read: 880,g
